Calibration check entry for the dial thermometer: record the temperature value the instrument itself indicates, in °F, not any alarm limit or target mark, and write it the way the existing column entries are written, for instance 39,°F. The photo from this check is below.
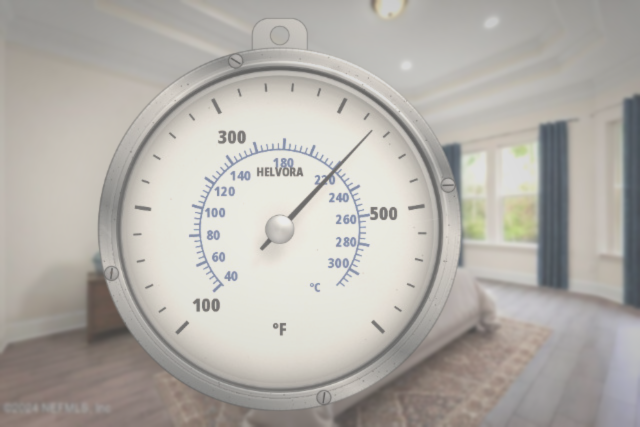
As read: 430,°F
